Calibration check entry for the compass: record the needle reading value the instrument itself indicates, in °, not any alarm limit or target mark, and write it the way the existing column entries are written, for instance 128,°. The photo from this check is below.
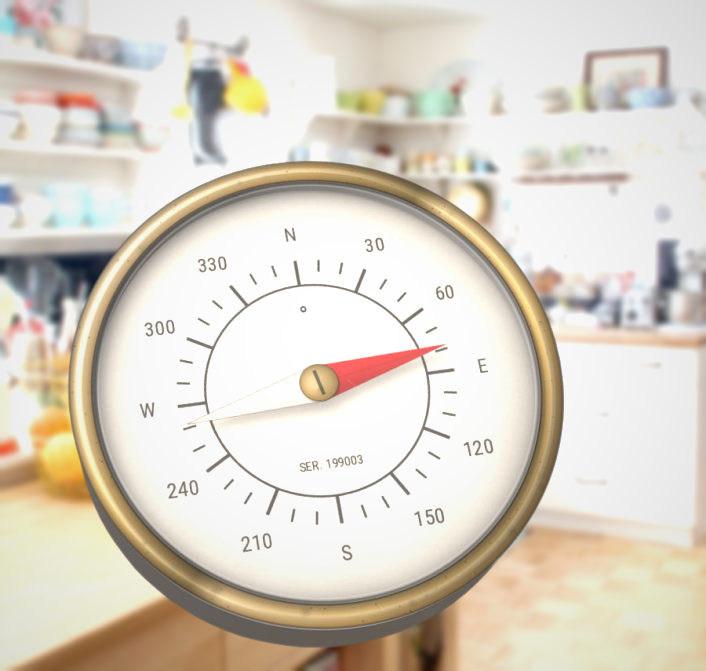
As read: 80,°
